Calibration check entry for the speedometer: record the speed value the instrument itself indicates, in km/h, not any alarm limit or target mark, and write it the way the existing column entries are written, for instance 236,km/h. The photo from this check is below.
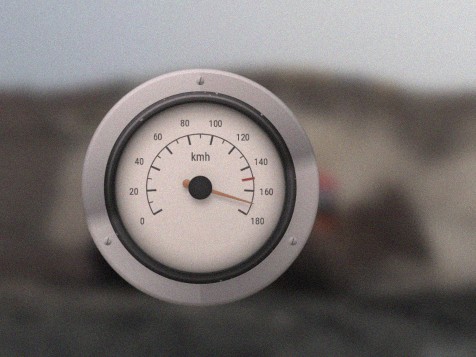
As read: 170,km/h
